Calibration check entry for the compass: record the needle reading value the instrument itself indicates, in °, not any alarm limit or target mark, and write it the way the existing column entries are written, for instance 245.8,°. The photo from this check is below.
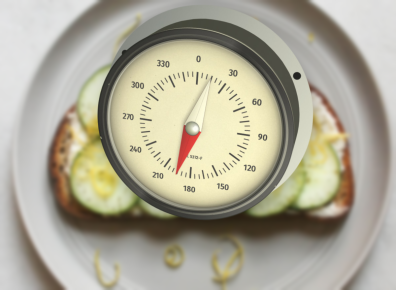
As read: 195,°
